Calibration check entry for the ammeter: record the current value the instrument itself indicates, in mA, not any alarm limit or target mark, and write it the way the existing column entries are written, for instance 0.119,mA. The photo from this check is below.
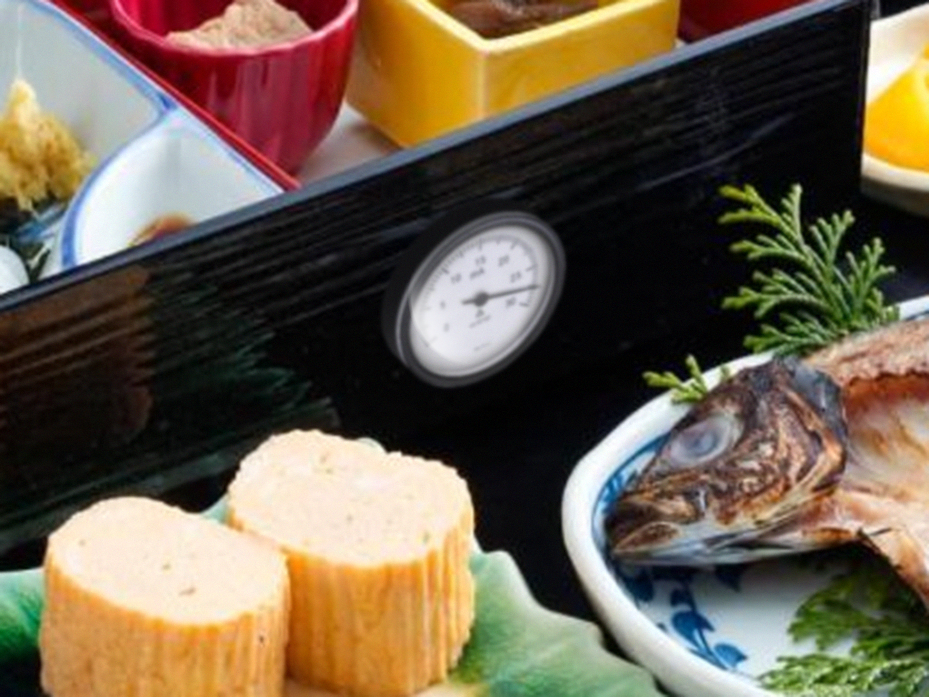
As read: 27.5,mA
